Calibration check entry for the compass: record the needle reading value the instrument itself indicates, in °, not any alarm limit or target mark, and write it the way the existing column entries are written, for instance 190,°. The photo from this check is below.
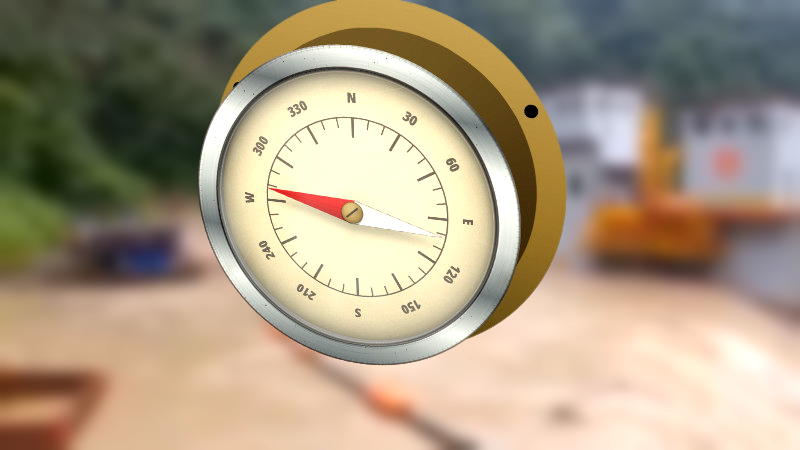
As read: 280,°
